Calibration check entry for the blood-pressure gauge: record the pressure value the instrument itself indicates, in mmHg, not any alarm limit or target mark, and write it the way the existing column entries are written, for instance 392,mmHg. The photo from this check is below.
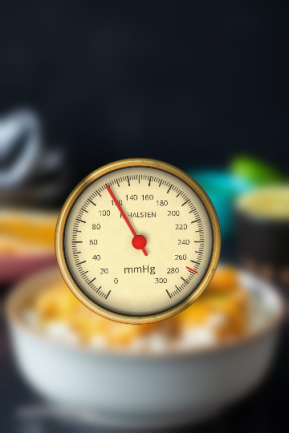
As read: 120,mmHg
